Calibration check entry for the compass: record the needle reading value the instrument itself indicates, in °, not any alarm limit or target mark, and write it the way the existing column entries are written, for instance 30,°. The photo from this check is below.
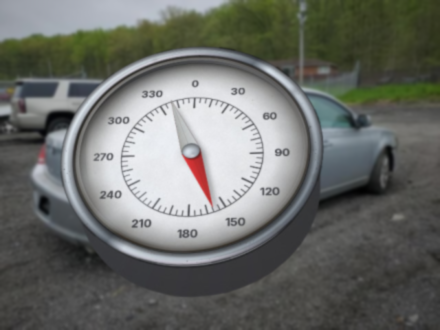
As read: 160,°
